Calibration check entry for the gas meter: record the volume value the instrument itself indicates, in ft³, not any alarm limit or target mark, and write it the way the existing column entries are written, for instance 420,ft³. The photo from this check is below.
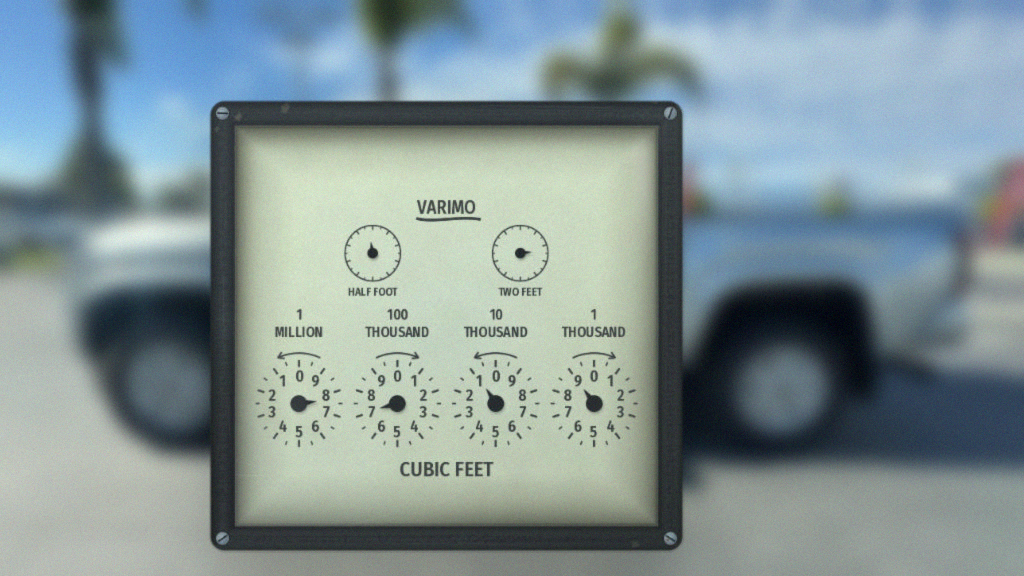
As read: 770900,ft³
